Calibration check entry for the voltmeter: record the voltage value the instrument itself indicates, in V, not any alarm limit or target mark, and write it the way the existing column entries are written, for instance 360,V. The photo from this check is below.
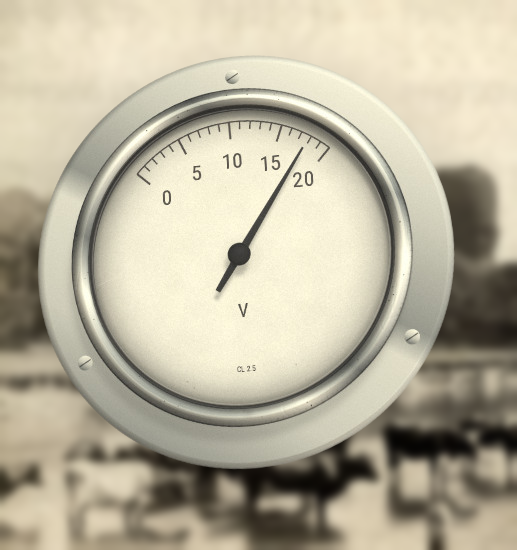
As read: 18,V
